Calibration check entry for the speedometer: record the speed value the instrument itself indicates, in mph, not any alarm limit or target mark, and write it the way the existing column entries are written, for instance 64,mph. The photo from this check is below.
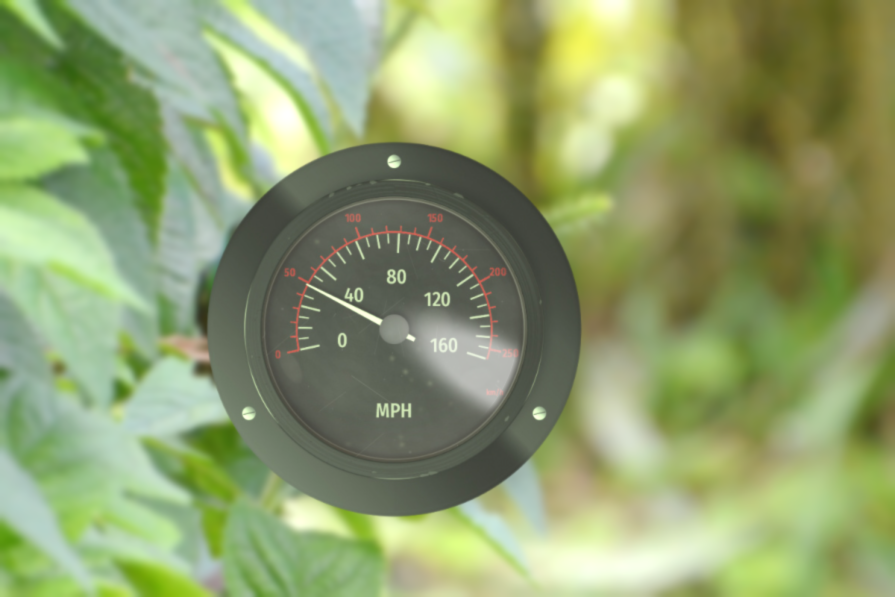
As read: 30,mph
